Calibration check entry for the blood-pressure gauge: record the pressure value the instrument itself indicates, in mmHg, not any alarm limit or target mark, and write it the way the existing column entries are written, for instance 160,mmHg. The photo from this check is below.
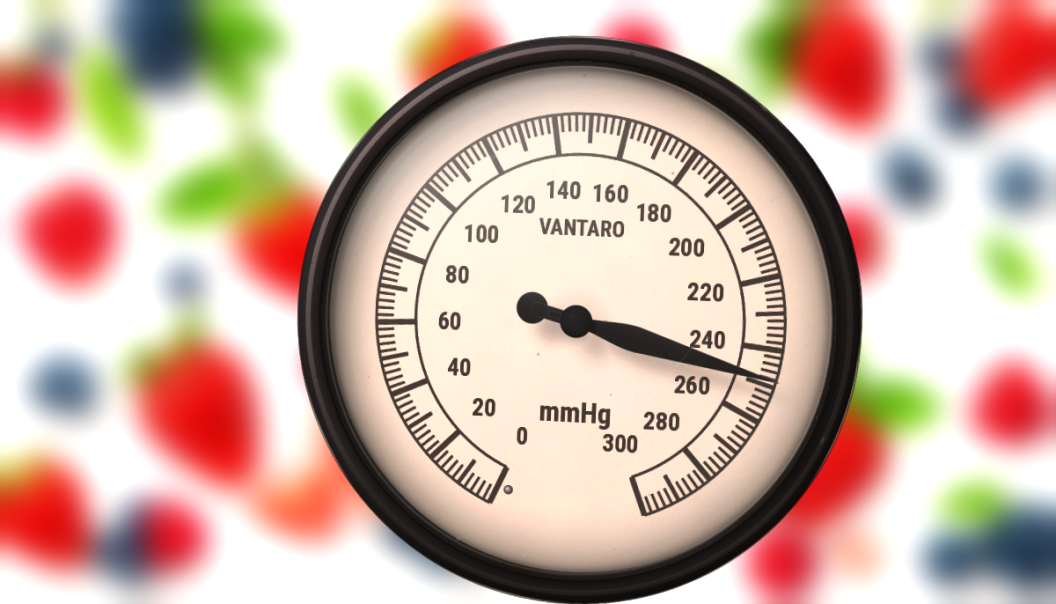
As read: 248,mmHg
